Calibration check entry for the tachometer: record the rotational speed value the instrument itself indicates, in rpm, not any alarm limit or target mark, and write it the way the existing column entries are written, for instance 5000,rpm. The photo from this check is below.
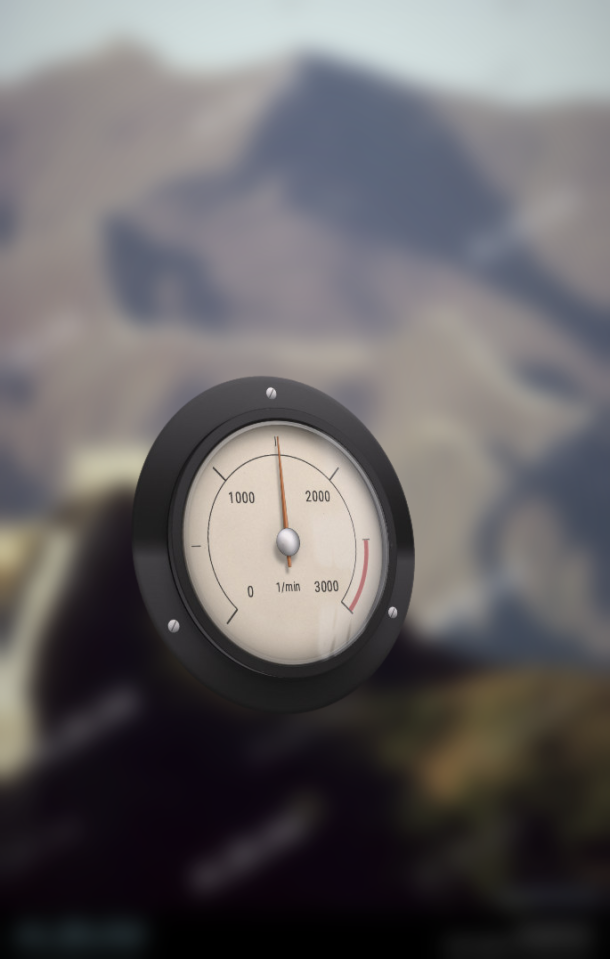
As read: 1500,rpm
